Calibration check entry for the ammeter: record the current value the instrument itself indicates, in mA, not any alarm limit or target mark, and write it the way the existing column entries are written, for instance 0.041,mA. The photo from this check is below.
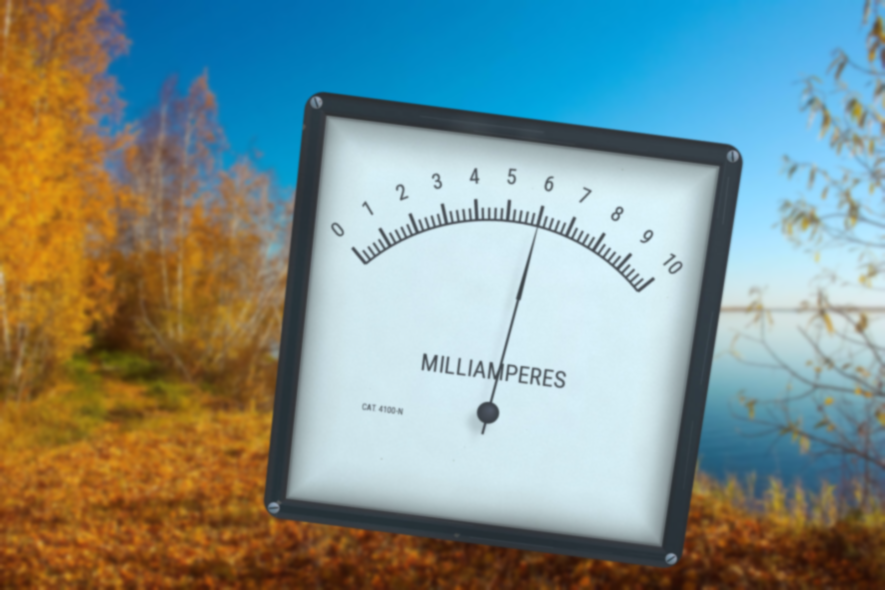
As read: 6,mA
